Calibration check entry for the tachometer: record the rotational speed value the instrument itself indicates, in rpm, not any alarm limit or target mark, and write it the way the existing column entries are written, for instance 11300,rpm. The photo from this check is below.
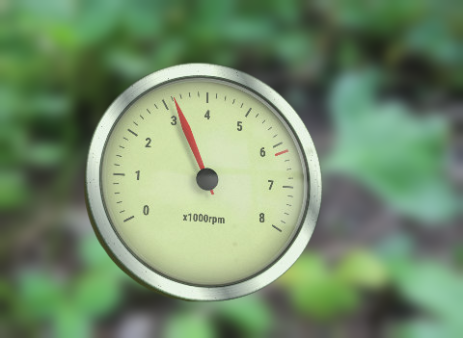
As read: 3200,rpm
